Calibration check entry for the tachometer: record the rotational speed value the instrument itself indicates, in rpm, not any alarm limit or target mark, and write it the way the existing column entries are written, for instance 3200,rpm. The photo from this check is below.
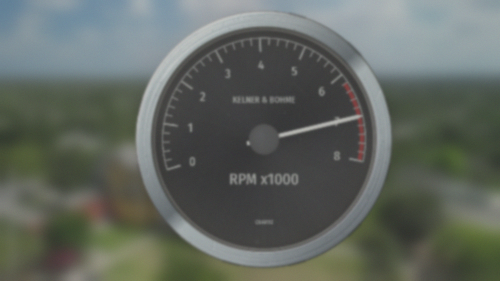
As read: 7000,rpm
